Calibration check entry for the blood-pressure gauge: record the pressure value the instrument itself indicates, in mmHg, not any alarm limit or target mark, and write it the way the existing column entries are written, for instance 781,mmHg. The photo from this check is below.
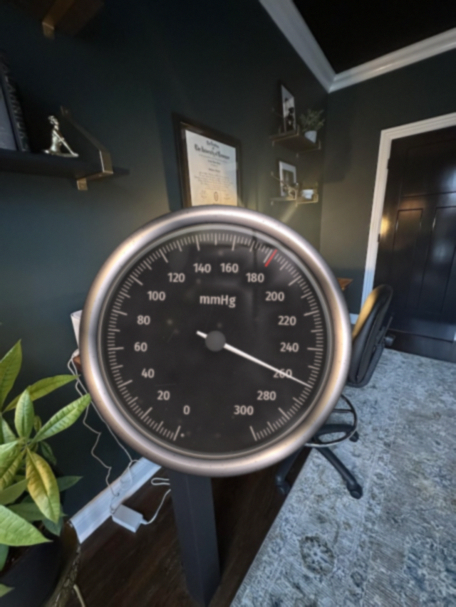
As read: 260,mmHg
